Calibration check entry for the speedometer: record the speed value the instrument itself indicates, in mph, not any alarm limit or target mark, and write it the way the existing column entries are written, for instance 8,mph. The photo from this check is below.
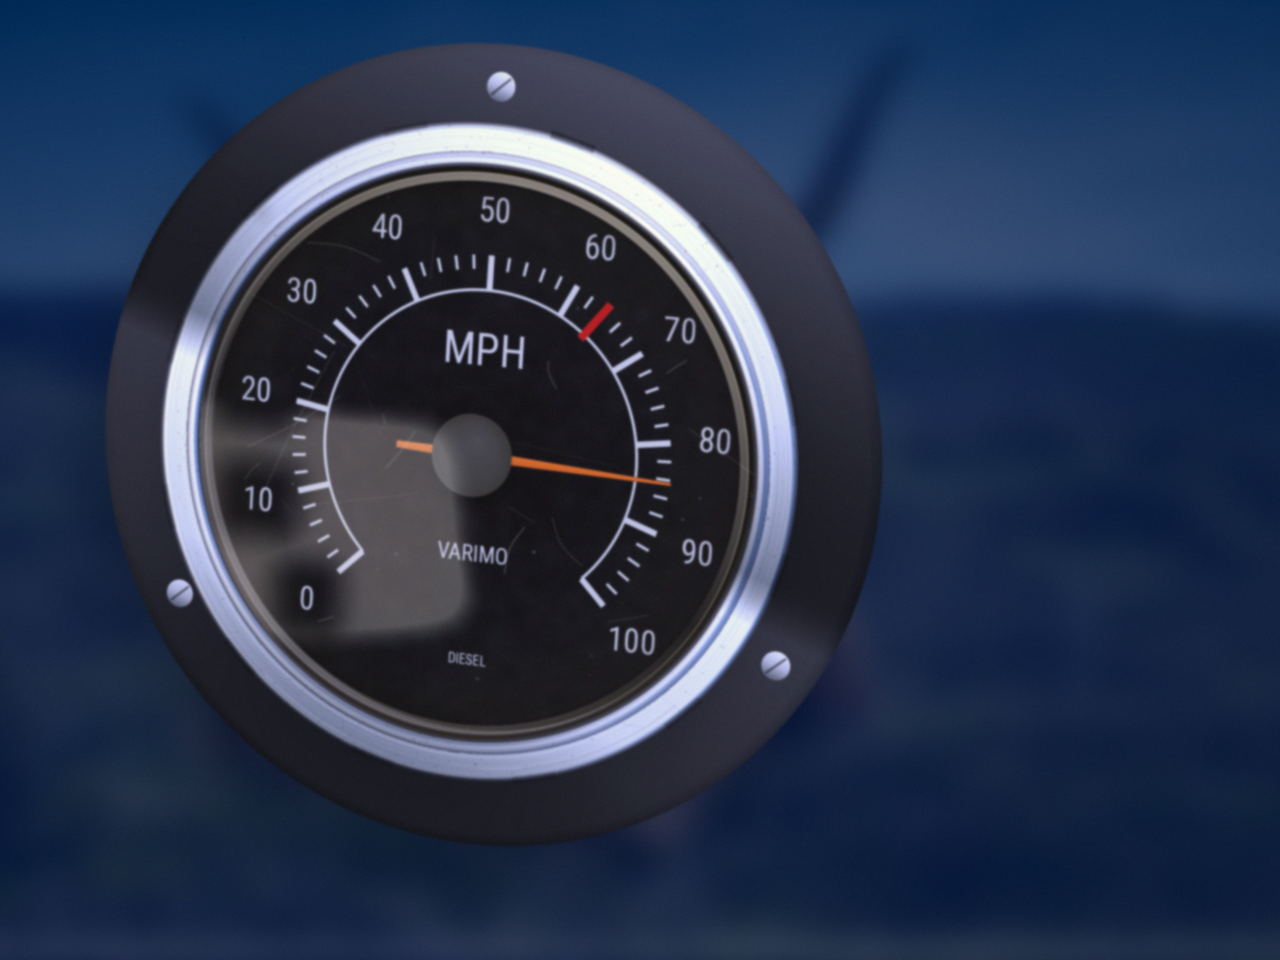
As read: 84,mph
